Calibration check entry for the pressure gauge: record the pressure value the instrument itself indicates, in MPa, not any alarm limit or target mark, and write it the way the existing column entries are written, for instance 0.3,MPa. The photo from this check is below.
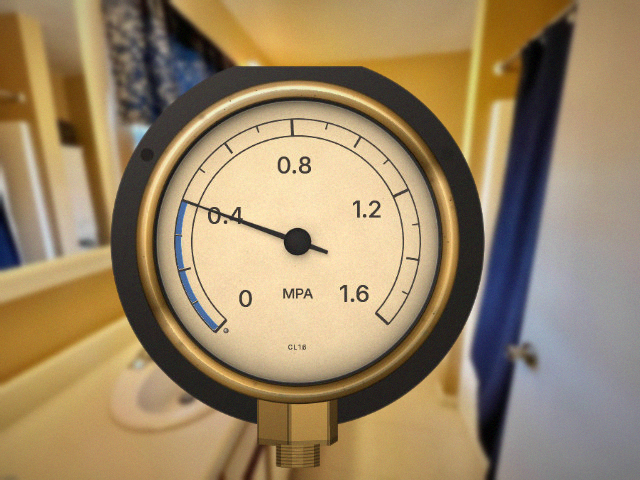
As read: 0.4,MPa
